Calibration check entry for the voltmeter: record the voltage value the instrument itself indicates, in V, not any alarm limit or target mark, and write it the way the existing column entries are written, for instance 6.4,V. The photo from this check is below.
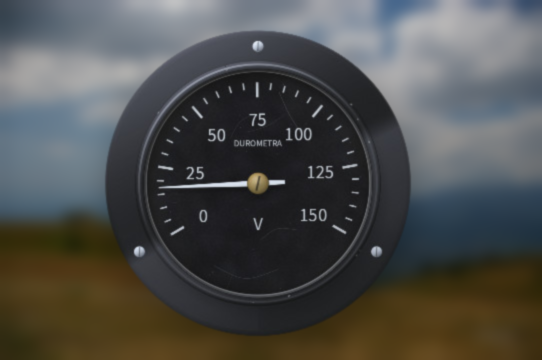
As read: 17.5,V
